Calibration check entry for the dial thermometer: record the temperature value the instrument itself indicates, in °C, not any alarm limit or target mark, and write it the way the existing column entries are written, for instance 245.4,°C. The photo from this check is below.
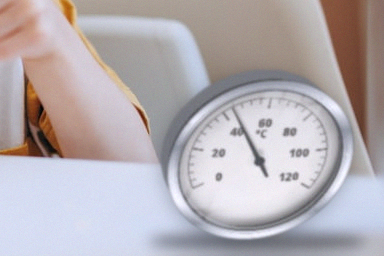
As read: 44,°C
